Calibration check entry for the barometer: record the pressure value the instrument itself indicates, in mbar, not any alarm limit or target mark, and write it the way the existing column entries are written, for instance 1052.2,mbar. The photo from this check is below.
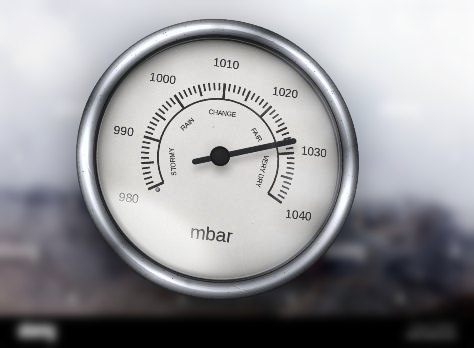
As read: 1028,mbar
